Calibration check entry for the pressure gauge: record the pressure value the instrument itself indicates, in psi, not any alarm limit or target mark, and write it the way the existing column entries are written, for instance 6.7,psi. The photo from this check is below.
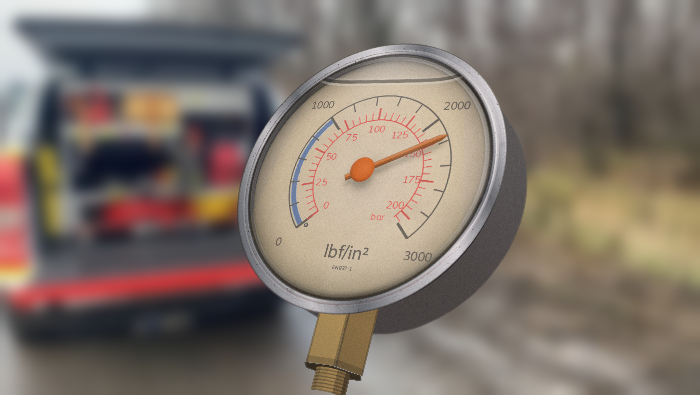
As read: 2200,psi
